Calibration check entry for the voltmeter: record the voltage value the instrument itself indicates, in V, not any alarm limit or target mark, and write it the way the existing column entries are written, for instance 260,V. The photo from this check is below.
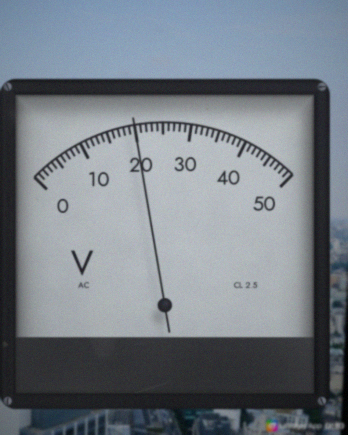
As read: 20,V
